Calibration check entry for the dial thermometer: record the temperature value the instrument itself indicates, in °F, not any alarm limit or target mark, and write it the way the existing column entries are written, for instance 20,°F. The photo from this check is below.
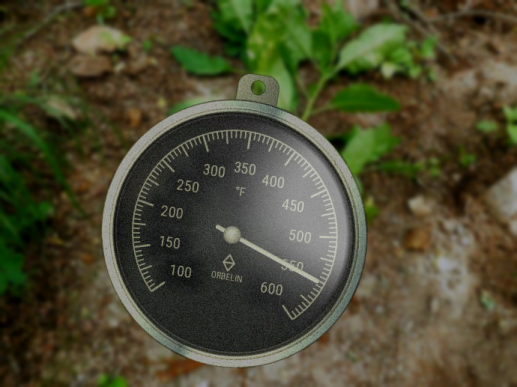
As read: 550,°F
